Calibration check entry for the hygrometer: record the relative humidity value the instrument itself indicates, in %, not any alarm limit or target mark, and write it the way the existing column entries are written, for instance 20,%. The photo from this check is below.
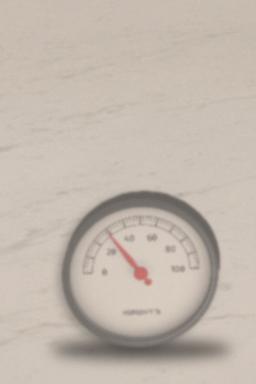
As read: 30,%
